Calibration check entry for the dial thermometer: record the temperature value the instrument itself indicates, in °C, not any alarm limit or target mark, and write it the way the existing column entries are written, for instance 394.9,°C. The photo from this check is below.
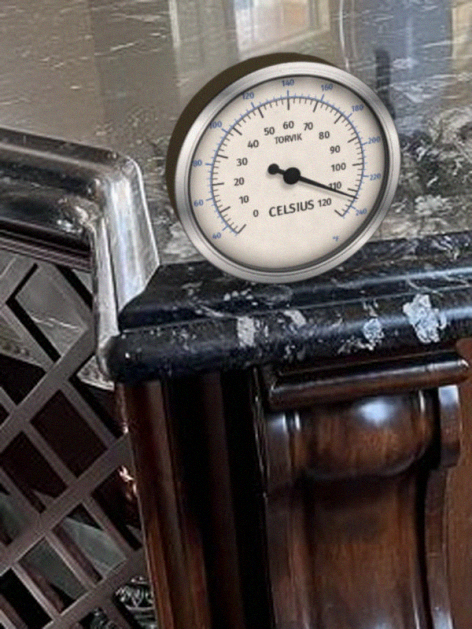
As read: 112,°C
